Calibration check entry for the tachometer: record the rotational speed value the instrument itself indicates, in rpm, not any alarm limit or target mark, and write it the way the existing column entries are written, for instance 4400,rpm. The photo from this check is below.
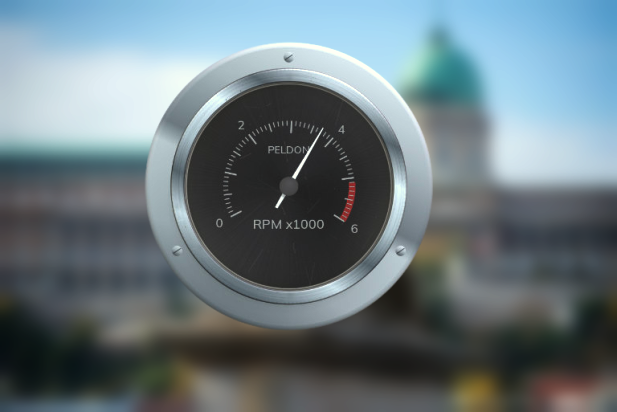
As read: 3700,rpm
